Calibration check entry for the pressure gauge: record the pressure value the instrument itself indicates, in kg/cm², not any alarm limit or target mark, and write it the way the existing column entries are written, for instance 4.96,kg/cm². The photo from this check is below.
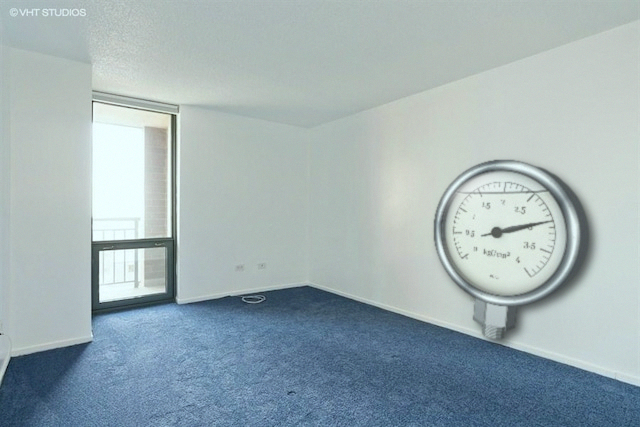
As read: 3,kg/cm²
